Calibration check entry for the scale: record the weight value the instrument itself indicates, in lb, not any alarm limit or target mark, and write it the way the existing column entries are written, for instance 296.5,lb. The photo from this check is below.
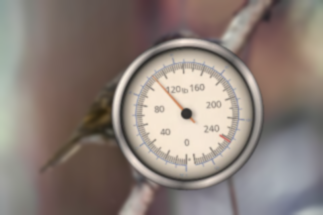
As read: 110,lb
